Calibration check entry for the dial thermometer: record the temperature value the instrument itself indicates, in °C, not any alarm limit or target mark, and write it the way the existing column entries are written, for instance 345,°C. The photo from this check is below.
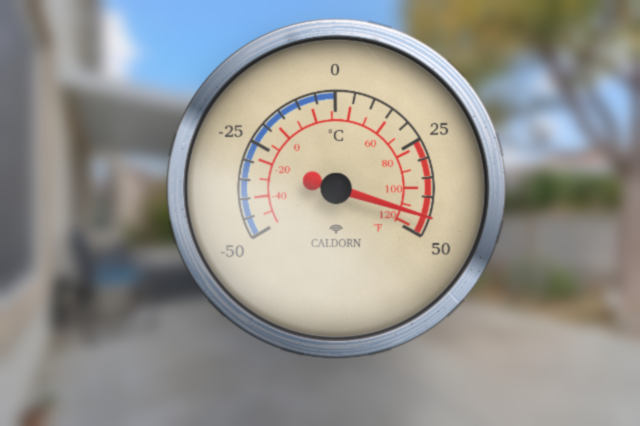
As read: 45,°C
